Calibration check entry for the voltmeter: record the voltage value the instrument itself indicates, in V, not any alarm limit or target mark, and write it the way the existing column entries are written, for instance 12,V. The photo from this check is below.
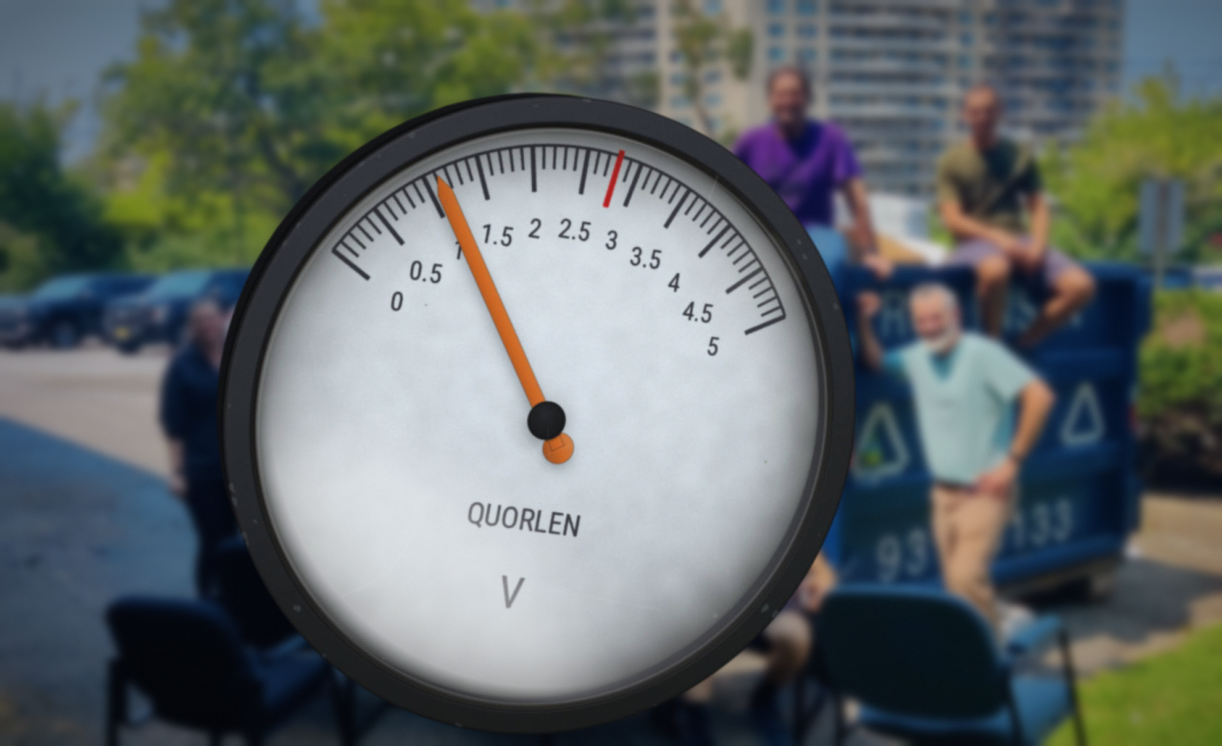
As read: 1.1,V
